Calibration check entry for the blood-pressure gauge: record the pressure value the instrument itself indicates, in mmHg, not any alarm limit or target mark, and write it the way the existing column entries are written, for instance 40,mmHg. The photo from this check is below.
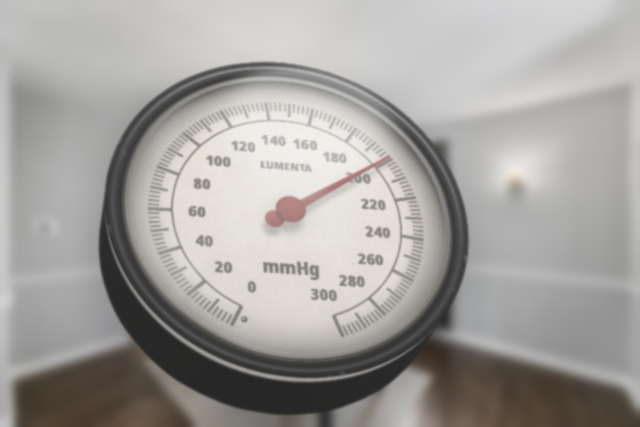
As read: 200,mmHg
